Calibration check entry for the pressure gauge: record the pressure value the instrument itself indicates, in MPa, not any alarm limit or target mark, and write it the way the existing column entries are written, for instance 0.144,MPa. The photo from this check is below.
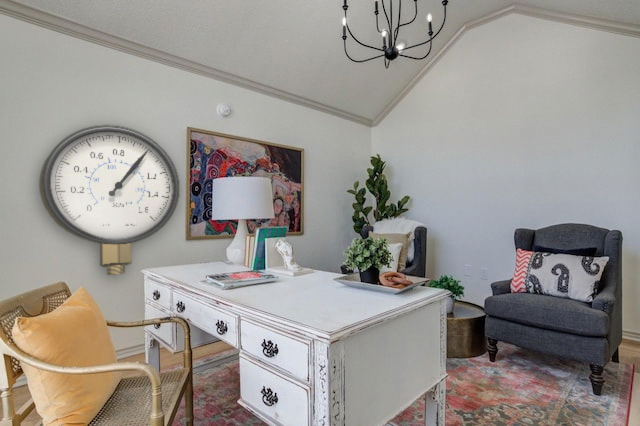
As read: 1,MPa
